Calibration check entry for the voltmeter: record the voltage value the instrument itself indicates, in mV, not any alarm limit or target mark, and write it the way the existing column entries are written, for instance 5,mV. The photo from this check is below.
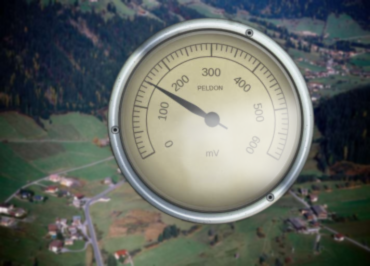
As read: 150,mV
